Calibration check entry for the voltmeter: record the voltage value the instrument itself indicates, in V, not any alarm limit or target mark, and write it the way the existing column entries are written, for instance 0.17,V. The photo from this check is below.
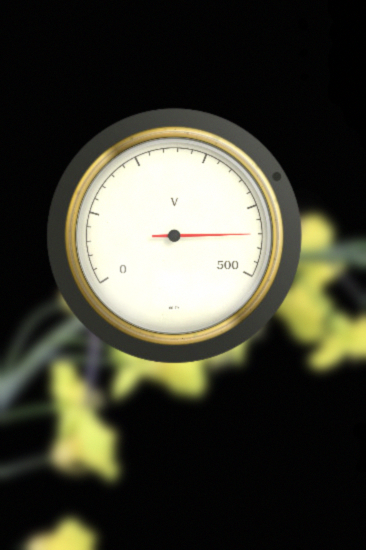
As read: 440,V
